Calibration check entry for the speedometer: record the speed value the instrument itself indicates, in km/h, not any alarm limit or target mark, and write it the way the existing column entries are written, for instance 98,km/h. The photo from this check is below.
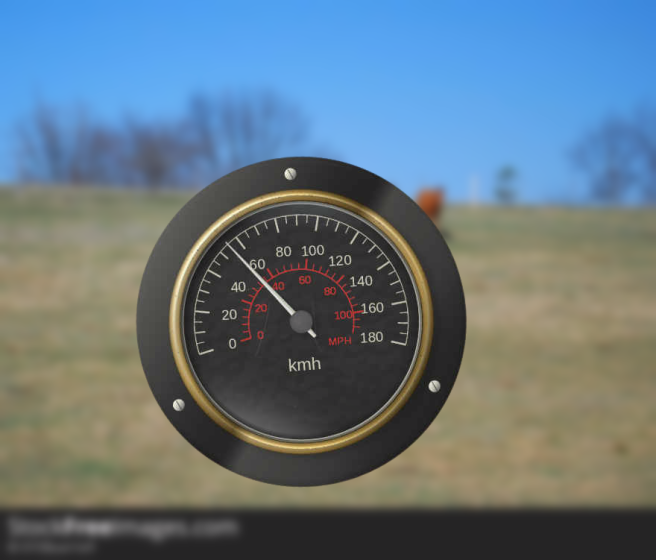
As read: 55,km/h
